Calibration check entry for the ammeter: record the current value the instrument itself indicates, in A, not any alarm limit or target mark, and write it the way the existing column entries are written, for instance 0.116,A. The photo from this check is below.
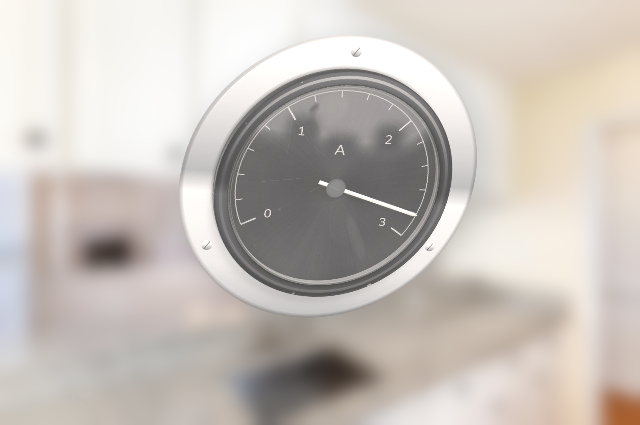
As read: 2.8,A
